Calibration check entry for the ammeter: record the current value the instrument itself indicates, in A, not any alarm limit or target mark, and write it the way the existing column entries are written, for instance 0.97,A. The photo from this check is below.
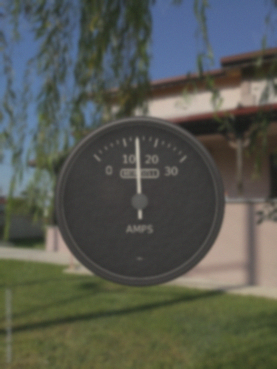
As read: 14,A
